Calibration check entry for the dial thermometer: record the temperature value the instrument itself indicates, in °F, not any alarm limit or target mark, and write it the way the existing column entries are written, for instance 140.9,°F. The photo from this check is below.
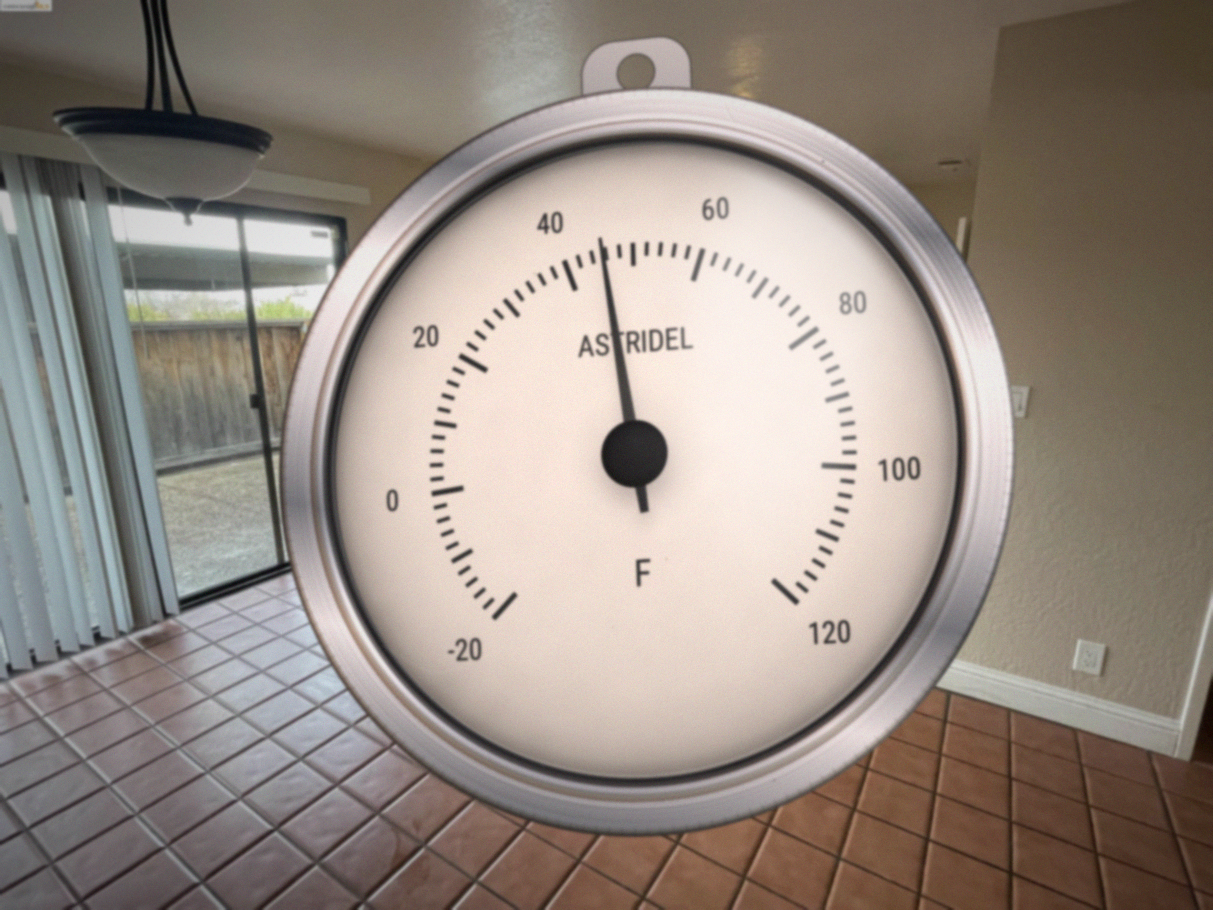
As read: 46,°F
